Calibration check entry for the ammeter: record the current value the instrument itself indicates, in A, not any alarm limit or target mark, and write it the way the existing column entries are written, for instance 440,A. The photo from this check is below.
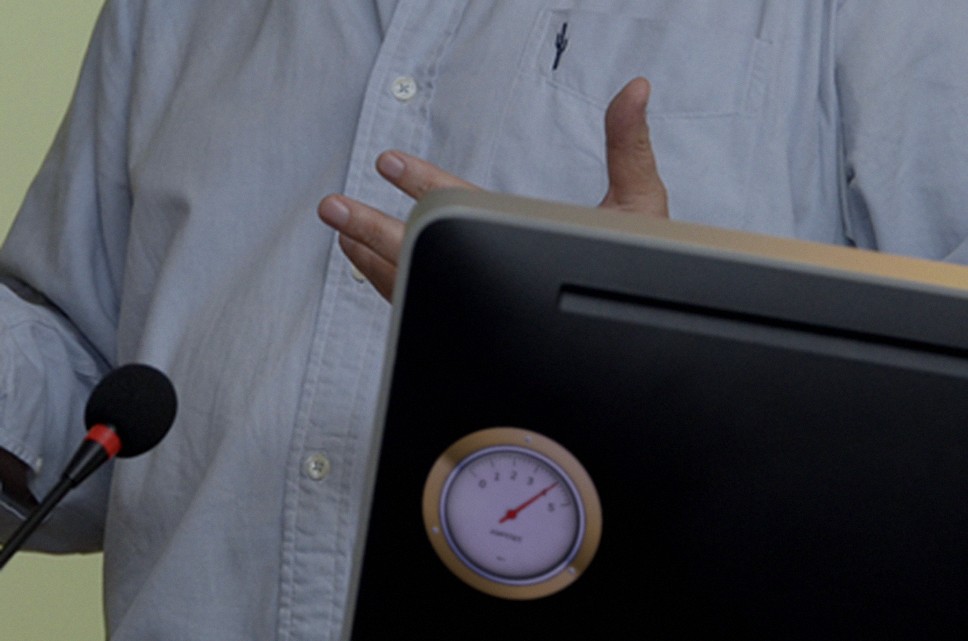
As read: 4,A
